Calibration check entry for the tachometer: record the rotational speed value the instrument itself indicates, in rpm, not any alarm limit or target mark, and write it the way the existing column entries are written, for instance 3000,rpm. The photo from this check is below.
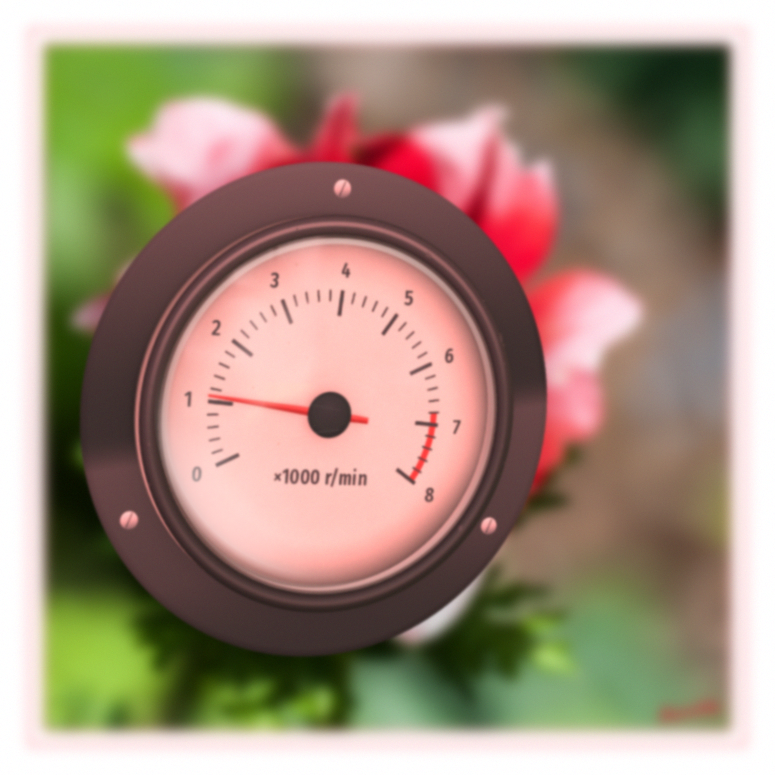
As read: 1100,rpm
